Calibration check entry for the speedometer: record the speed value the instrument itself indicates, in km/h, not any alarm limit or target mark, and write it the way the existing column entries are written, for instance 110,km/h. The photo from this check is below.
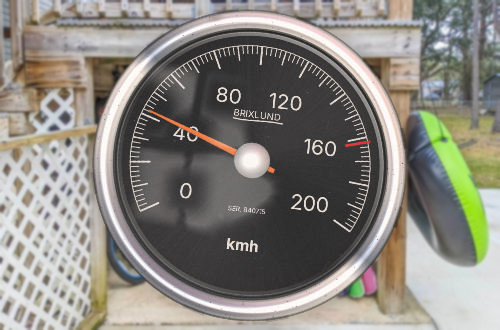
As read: 42,km/h
